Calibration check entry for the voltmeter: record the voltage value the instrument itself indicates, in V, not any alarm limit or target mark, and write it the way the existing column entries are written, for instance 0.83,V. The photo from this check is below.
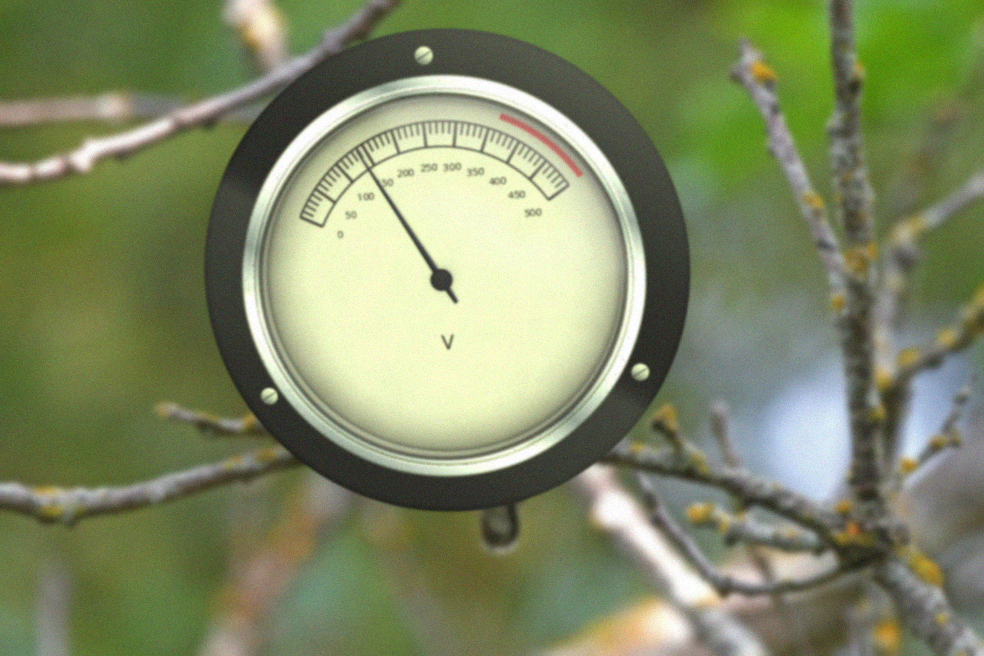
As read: 140,V
